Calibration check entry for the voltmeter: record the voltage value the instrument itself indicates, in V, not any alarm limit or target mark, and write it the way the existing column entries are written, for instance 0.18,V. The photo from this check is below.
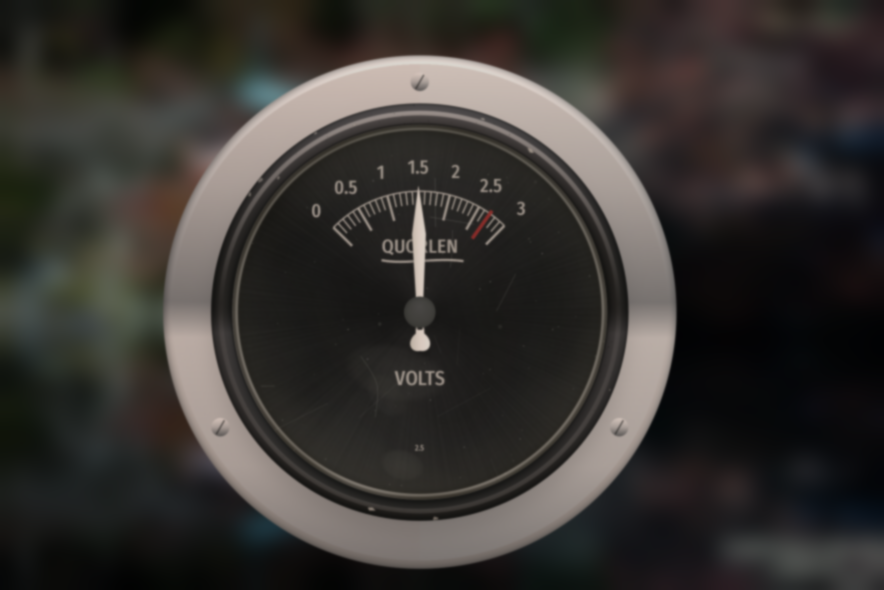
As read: 1.5,V
